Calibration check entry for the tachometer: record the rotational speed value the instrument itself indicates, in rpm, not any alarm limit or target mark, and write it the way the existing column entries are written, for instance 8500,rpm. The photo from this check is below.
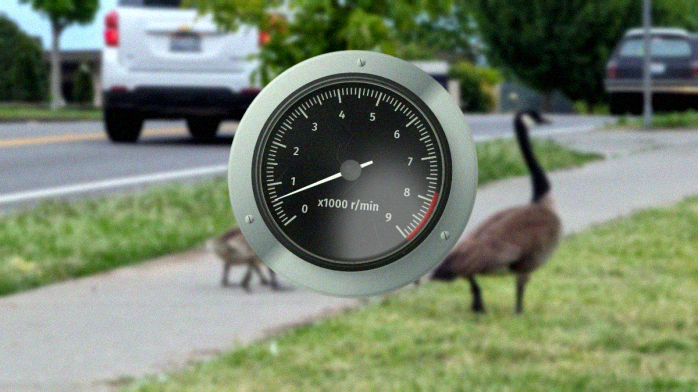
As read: 600,rpm
